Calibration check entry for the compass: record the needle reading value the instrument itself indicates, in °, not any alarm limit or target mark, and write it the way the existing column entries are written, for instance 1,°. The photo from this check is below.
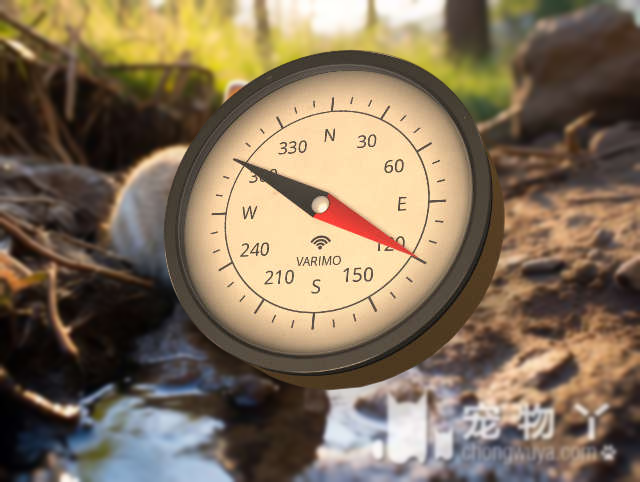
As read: 120,°
